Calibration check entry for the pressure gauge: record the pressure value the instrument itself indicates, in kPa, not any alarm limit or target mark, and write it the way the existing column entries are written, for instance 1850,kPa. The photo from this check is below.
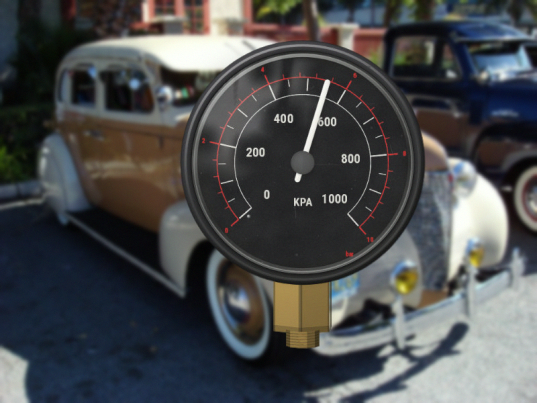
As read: 550,kPa
